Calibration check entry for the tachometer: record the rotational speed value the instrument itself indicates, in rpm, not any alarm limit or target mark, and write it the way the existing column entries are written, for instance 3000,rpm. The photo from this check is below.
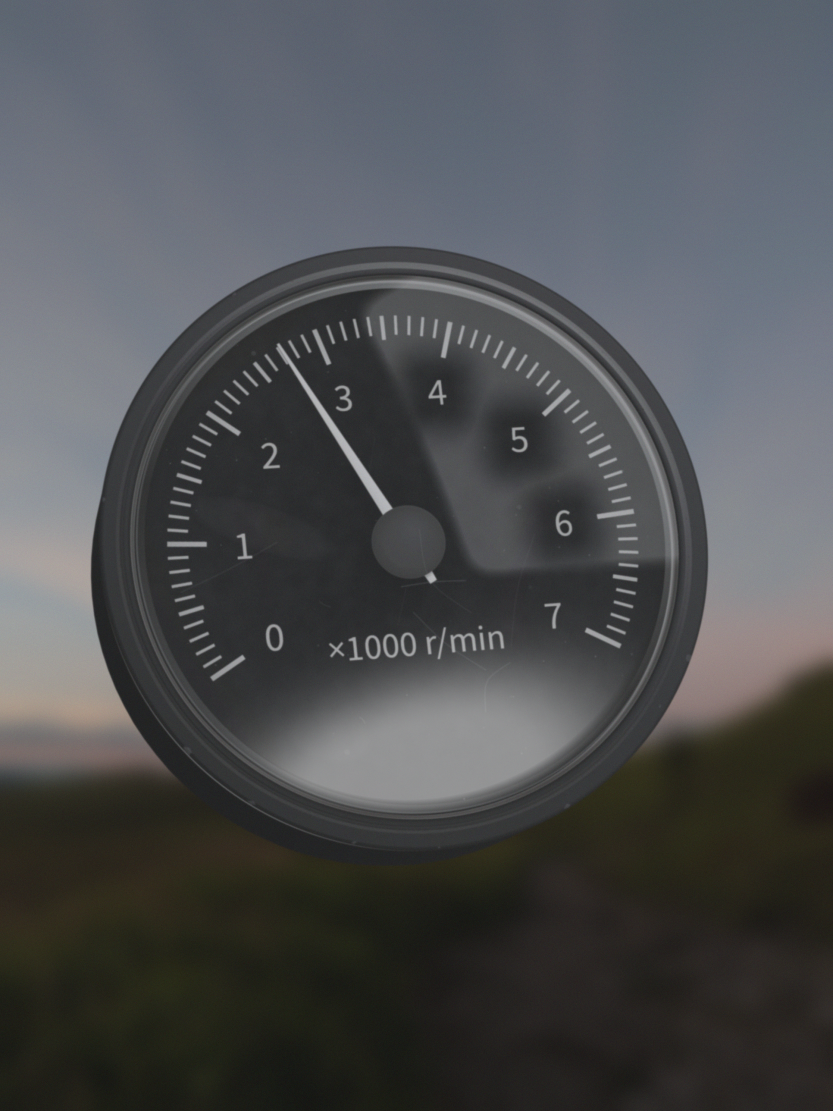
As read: 2700,rpm
